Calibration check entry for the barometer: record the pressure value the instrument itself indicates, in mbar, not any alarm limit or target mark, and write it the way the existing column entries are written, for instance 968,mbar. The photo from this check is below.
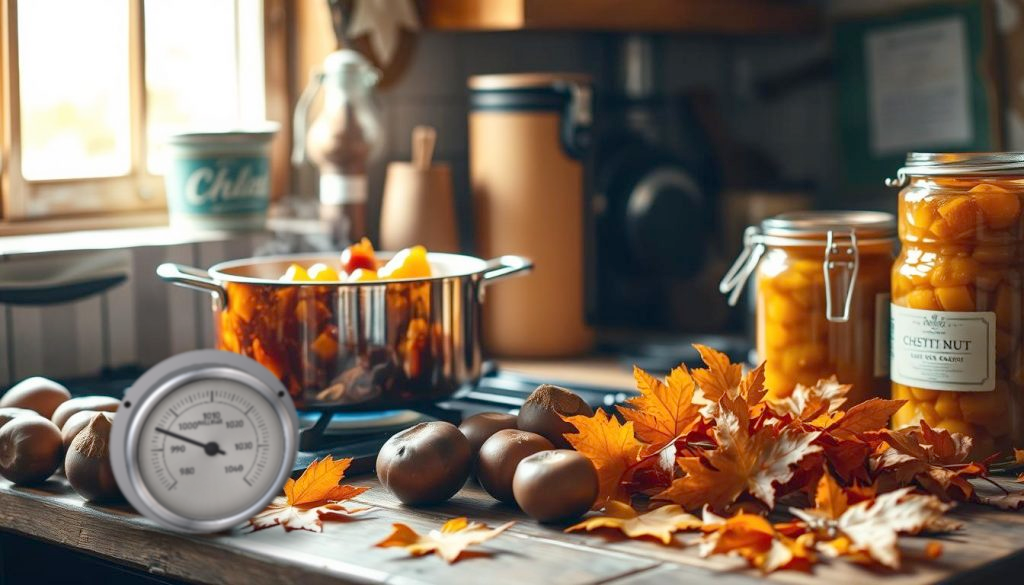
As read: 995,mbar
